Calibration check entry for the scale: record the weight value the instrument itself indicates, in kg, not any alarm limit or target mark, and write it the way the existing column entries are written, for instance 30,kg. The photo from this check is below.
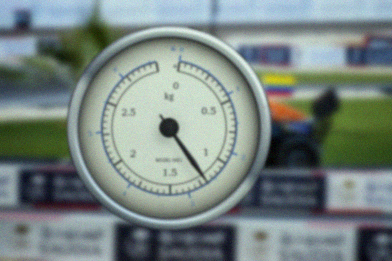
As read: 1.2,kg
